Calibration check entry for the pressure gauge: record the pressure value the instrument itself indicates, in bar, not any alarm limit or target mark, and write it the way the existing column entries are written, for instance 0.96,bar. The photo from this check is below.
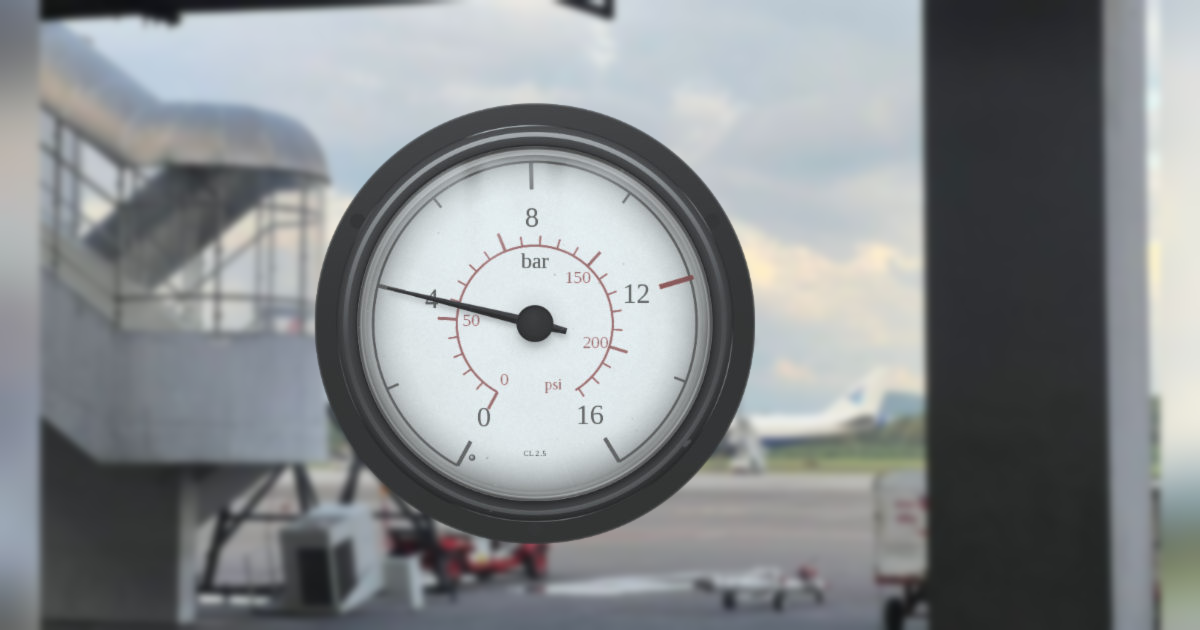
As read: 4,bar
